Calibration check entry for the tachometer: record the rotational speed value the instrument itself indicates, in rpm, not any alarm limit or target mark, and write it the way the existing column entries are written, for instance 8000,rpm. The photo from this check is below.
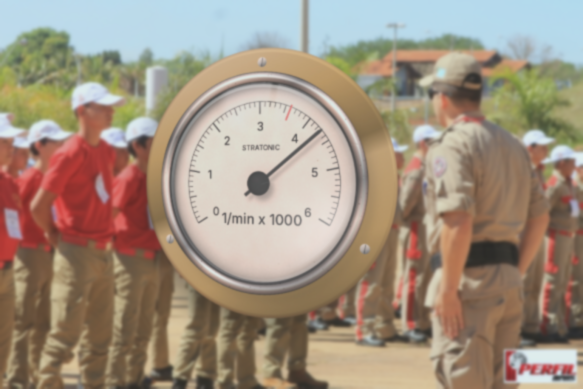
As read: 4300,rpm
